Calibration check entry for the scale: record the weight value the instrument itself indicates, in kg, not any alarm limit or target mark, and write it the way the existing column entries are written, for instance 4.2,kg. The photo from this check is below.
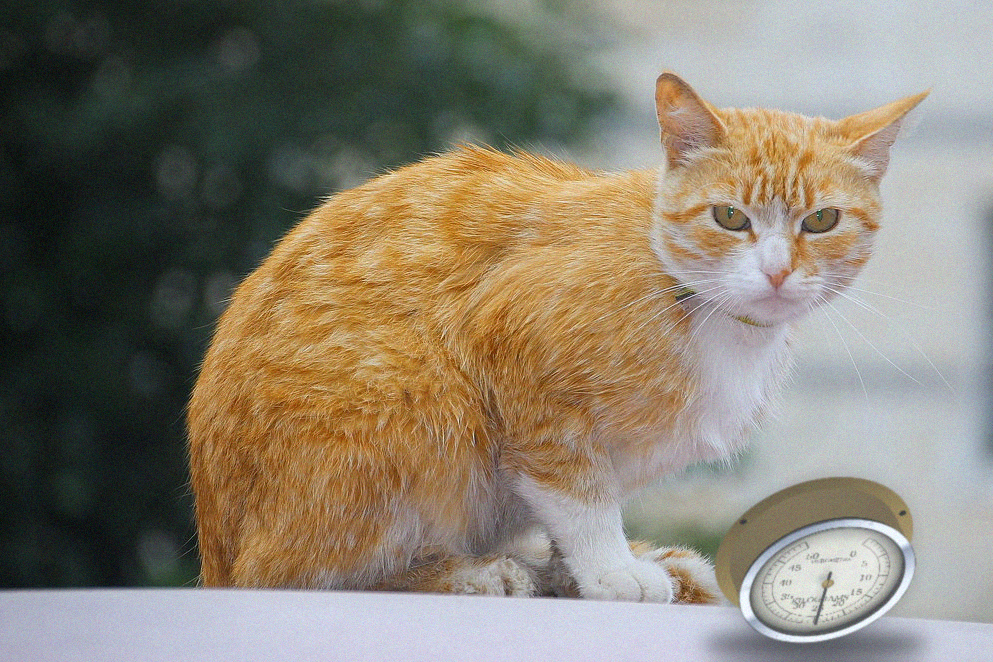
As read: 25,kg
